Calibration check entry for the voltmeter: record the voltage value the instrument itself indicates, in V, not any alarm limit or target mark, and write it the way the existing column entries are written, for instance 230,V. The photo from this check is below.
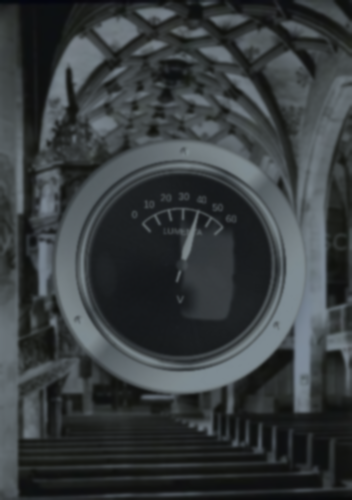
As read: 40,V
